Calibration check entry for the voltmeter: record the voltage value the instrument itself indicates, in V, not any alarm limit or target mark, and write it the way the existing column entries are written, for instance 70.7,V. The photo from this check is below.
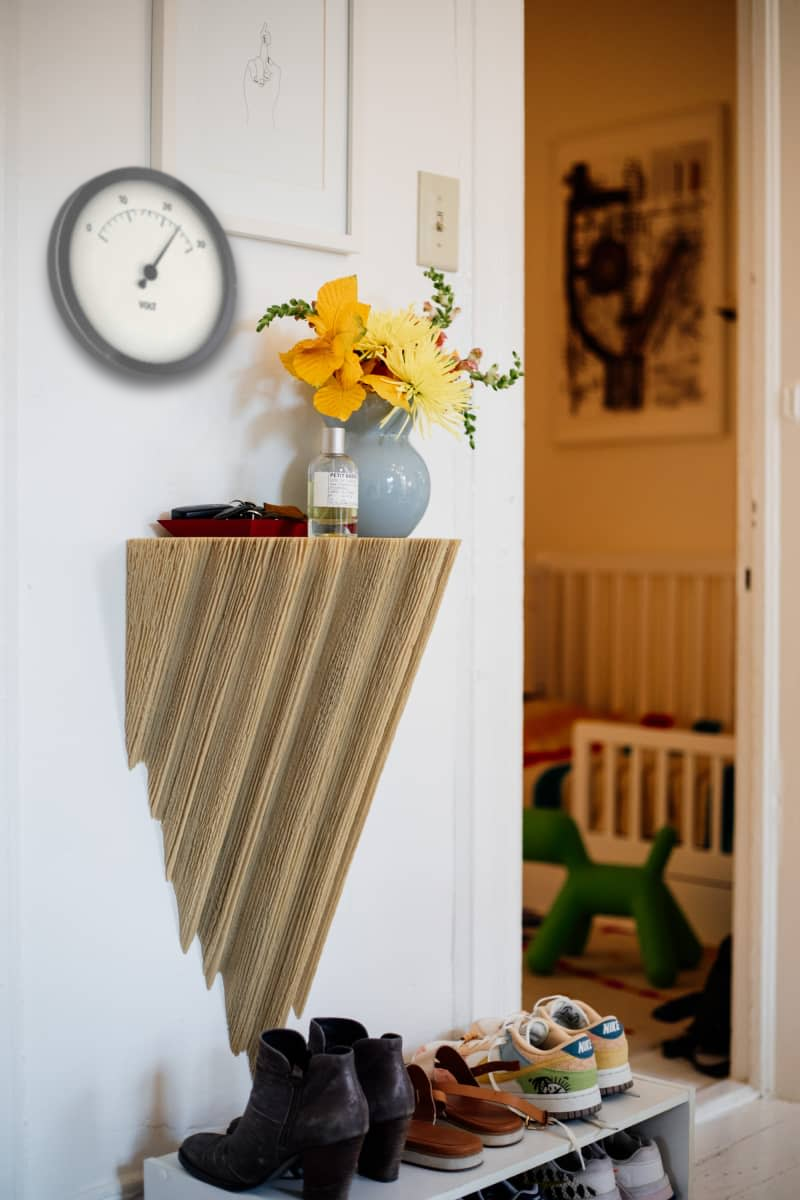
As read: 24,V
